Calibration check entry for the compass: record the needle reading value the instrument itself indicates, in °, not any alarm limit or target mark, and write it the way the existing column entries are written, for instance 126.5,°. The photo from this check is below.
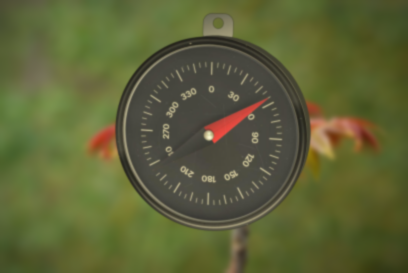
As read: 55,°
